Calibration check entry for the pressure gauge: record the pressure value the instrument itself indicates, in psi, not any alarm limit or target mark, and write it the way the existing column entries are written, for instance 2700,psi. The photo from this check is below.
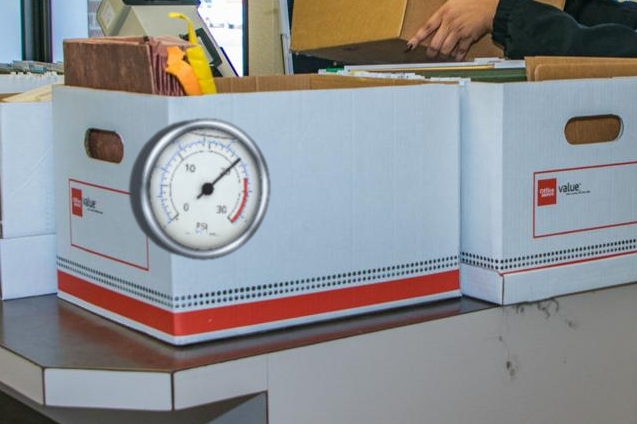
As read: 20,psi
